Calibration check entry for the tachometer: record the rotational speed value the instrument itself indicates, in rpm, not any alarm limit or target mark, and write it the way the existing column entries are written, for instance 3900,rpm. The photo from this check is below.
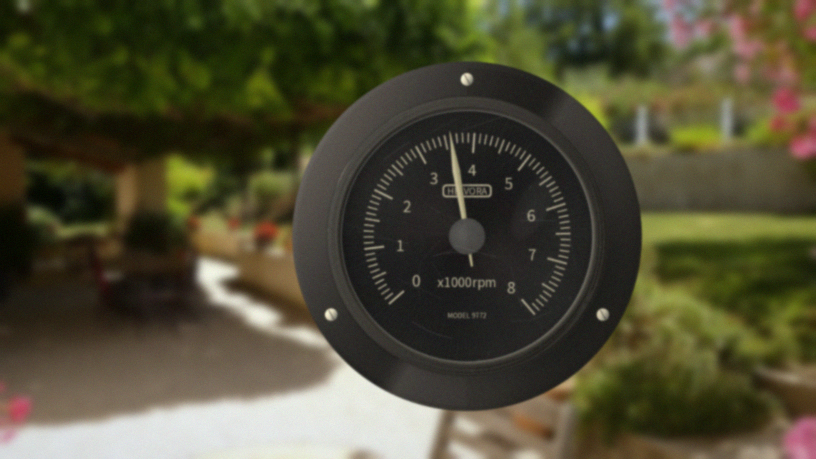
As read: 3600,rpm
